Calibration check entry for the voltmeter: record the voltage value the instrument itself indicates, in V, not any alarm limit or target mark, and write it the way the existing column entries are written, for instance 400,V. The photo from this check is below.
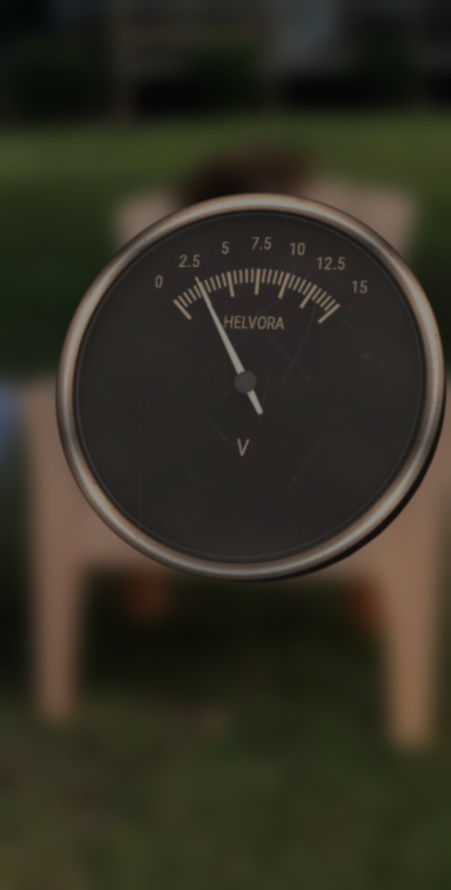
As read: 2.5,V
